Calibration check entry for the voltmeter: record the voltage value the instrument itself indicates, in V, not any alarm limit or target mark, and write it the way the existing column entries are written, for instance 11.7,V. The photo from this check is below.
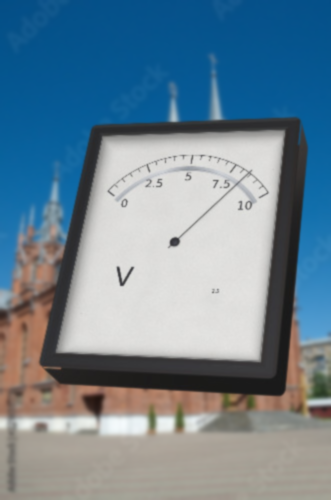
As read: 8.5,V
